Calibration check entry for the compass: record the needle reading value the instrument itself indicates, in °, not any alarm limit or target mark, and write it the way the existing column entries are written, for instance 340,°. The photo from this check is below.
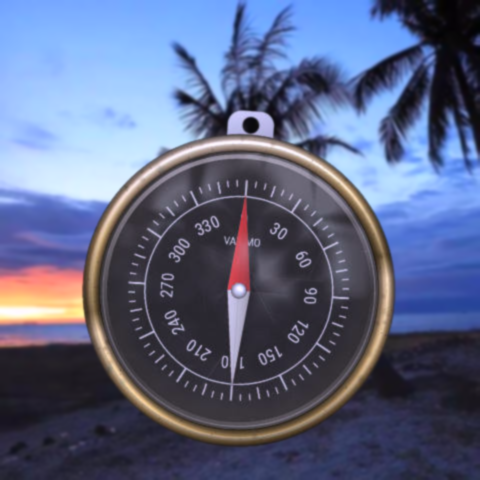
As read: 0,°
